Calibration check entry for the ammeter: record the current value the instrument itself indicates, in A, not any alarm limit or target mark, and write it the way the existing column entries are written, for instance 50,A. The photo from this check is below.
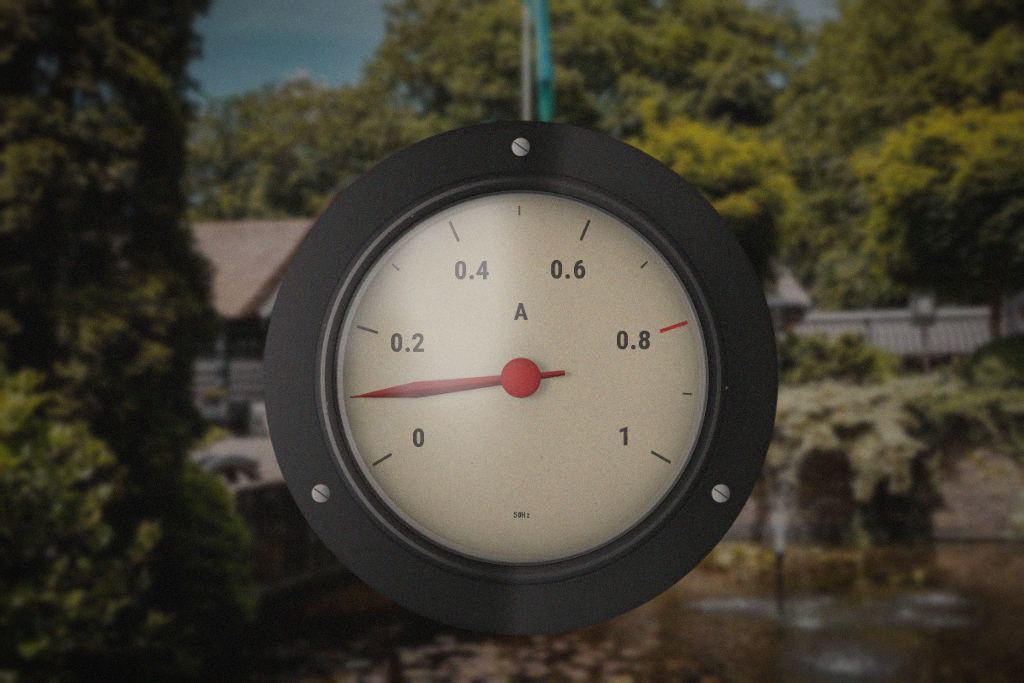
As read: 0.1,A
